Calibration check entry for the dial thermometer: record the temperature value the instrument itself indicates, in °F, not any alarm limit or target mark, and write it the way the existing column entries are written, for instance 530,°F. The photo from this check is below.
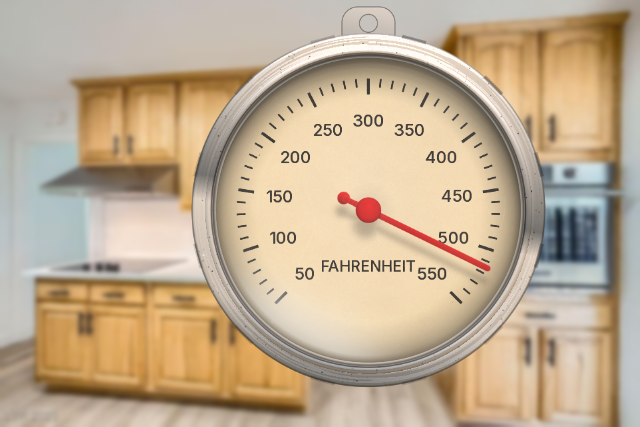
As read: 515,°F
